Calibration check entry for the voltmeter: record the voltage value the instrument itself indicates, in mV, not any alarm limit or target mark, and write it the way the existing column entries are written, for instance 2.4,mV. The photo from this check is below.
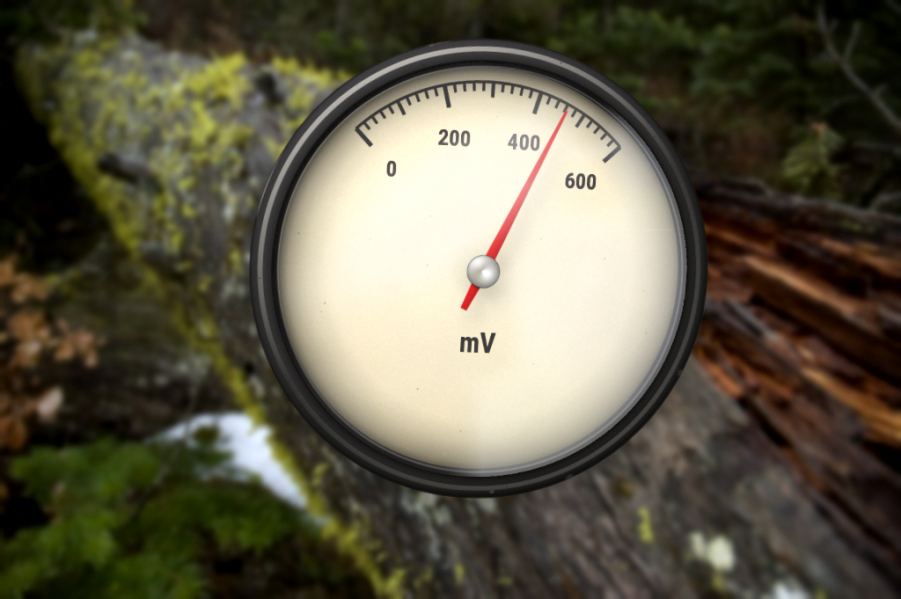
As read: 460,mV
